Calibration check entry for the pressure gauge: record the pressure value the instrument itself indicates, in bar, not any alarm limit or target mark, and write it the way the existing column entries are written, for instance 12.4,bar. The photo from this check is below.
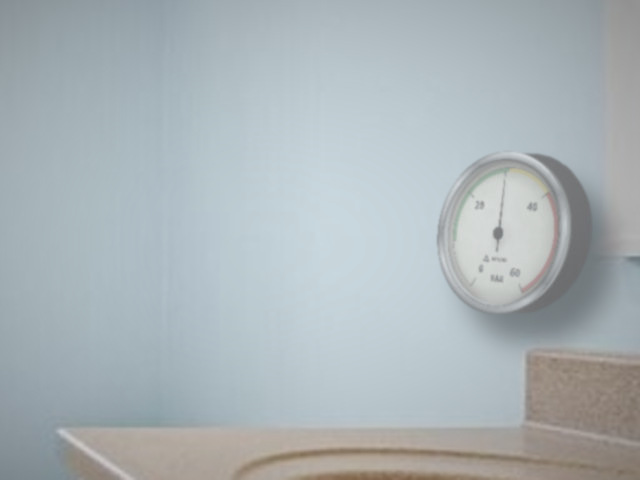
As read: 30,bar
